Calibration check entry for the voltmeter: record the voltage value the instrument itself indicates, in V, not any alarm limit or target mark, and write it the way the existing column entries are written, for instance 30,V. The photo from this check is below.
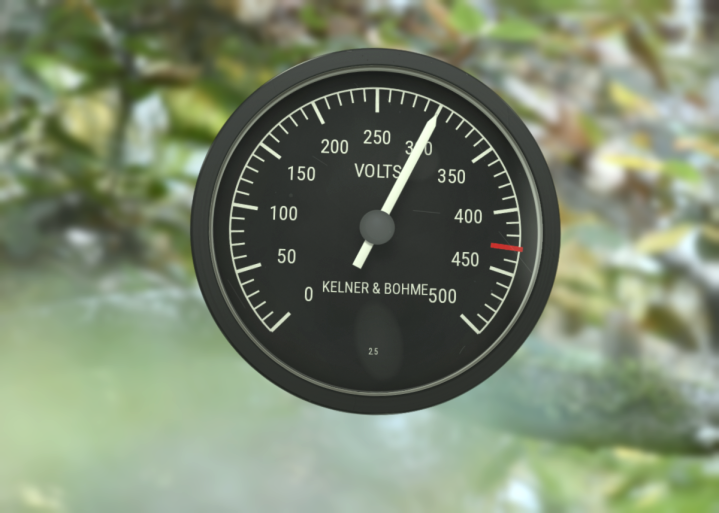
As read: 300,V
